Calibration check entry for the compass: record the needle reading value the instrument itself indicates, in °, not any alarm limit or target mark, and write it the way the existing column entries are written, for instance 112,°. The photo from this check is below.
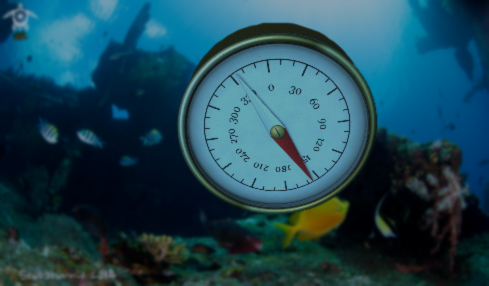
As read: 155,°
